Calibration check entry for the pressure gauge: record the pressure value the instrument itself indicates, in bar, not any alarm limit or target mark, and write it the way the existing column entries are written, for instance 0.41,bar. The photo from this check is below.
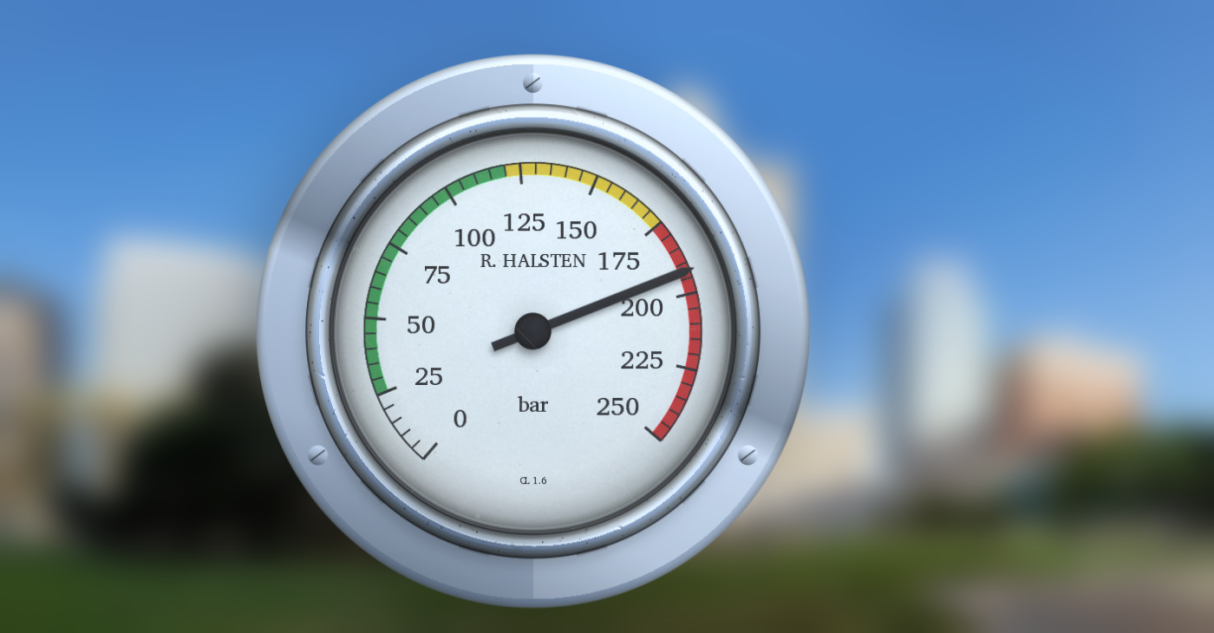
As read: 192.5,bar
